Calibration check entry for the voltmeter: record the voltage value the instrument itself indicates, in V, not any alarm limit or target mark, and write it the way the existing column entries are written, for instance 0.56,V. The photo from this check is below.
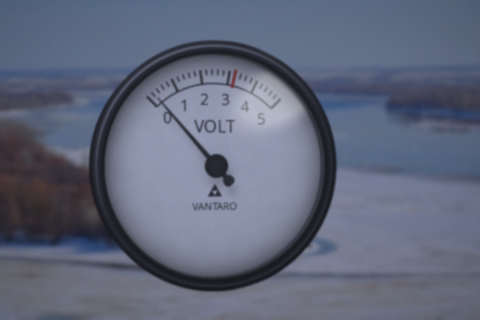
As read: 0.2,V
